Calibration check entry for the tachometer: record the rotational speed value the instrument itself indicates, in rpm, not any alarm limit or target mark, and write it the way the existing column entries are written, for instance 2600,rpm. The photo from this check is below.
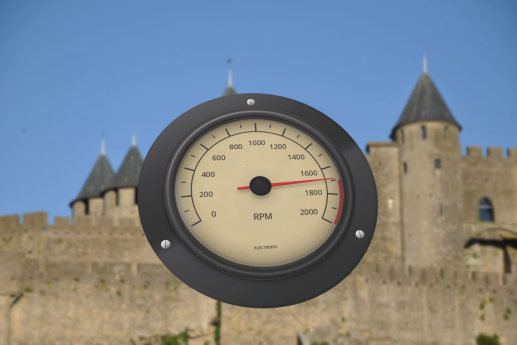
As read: 1700,rpm
